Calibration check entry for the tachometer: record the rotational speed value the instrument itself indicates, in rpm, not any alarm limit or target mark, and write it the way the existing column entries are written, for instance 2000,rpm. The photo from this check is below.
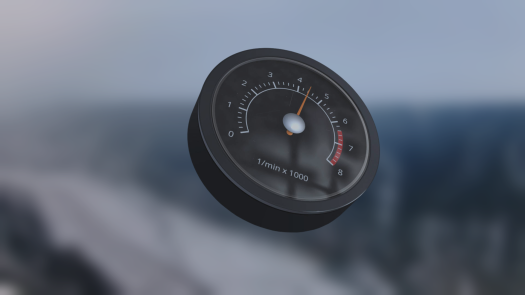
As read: 4400,rpm
